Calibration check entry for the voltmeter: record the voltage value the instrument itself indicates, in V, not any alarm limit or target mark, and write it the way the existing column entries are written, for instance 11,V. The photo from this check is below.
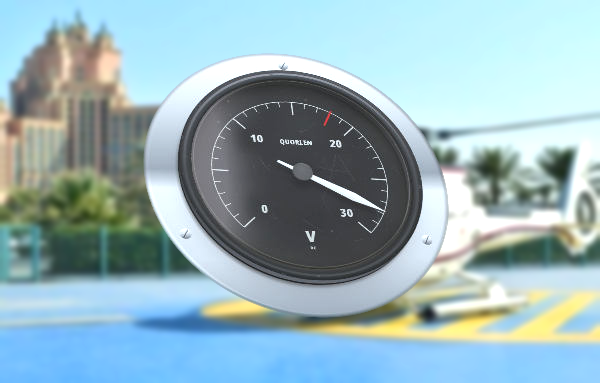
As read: 28,V
